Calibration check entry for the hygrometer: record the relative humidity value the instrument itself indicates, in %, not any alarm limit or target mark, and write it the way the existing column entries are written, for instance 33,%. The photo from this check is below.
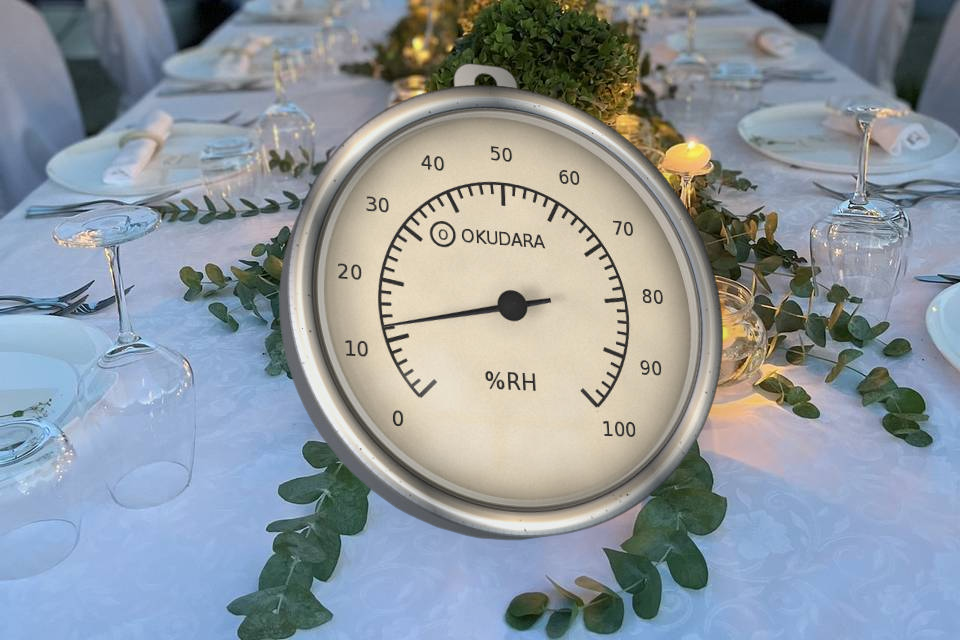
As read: 12,%
